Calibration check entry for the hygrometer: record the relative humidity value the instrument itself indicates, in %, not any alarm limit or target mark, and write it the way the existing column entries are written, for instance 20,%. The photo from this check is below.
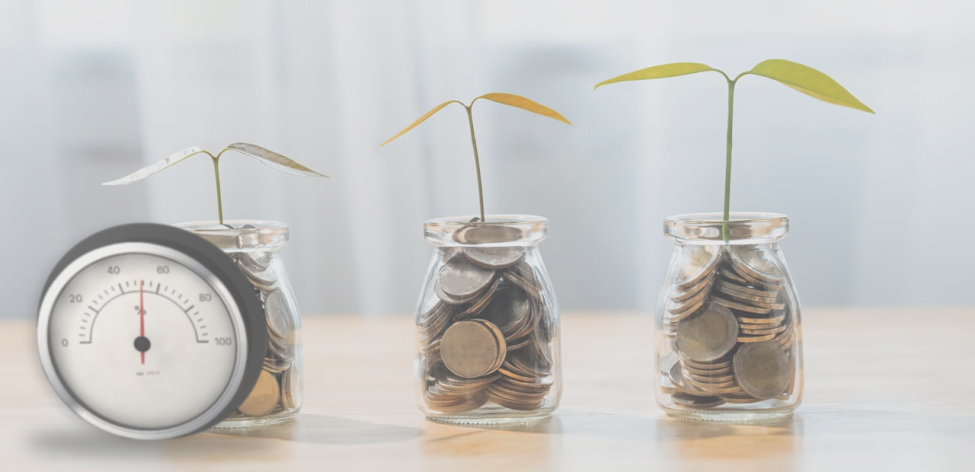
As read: 52,%
